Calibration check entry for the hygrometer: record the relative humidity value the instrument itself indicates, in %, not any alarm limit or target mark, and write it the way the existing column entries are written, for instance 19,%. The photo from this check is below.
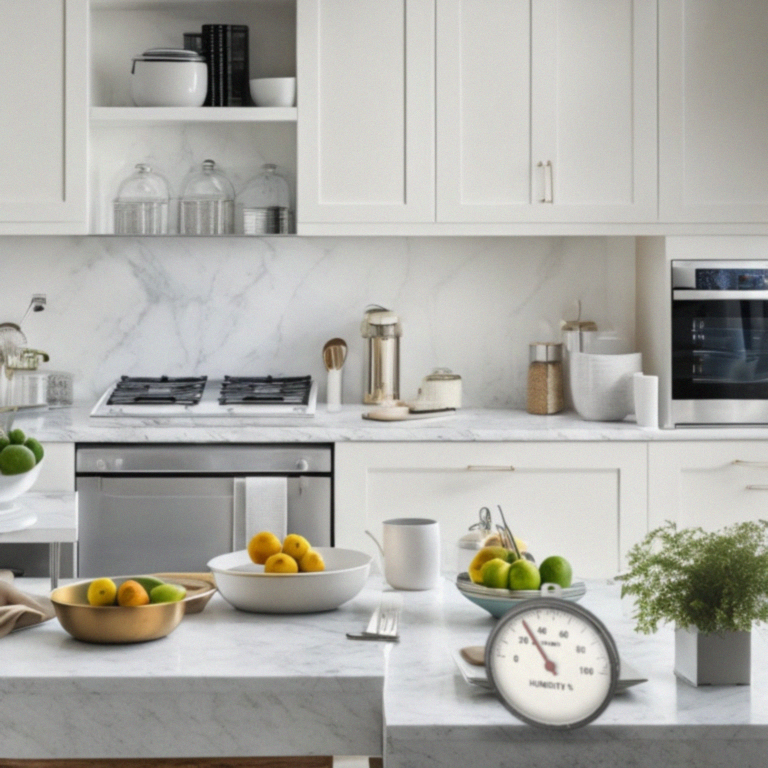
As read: 30,%
